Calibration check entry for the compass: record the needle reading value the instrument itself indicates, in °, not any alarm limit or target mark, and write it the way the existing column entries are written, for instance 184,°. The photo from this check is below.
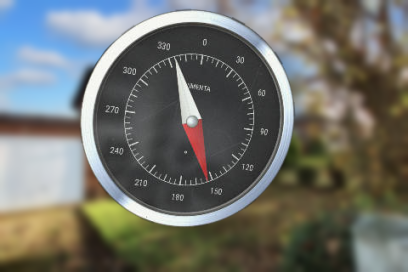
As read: 155,°
